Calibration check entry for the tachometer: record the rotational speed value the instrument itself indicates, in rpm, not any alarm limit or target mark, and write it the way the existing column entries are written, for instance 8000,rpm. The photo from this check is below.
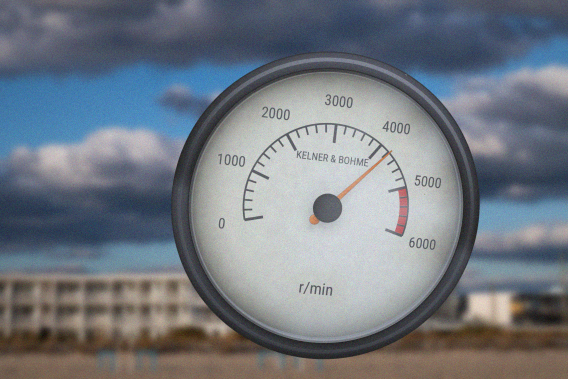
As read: 4200,rpm
